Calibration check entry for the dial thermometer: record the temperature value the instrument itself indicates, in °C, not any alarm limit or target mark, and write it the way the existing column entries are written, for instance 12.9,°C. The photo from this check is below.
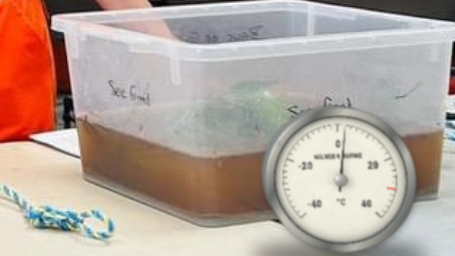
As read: 2,°C
